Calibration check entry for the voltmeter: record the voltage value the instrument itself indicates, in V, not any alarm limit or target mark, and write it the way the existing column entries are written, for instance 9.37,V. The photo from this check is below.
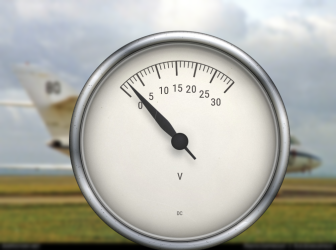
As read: 2,V
